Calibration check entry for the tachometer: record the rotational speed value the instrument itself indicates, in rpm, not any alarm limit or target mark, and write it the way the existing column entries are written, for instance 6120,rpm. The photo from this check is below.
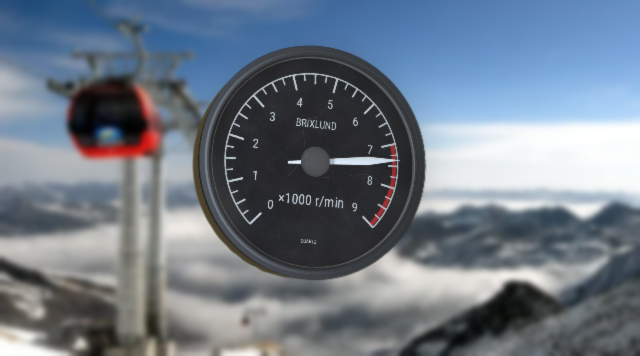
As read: 7375,rpm
